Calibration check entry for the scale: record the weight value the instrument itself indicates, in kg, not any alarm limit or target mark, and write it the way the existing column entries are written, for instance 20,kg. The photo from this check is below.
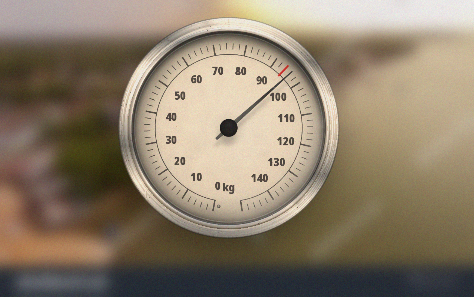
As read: 96,kg
